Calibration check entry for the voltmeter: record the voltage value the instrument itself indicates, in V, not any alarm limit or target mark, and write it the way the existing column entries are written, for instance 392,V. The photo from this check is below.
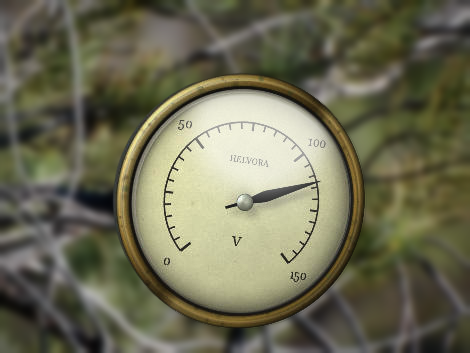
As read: 112.5,V
